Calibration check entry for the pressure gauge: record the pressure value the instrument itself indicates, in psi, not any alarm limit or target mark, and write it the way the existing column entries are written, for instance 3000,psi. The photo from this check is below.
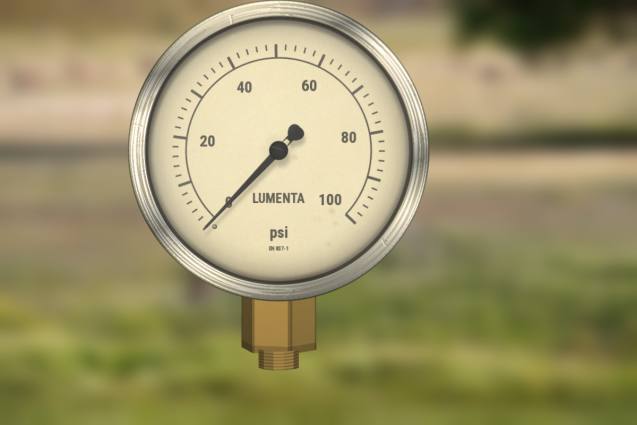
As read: 0,psi
